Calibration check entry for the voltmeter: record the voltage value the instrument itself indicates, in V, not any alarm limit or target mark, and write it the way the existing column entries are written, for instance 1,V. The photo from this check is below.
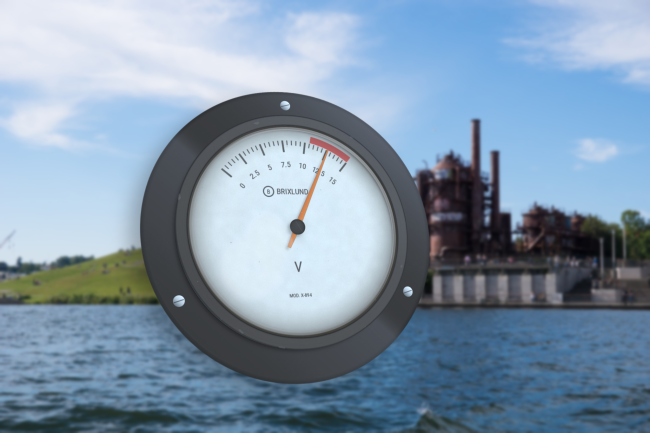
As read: 12.5,V
